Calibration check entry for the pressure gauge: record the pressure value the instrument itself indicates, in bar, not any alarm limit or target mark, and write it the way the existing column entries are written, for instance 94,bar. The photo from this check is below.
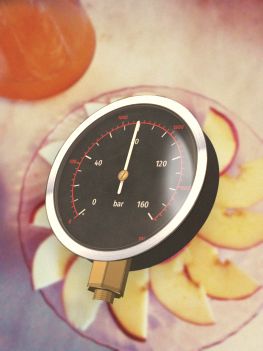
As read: 80,bar
